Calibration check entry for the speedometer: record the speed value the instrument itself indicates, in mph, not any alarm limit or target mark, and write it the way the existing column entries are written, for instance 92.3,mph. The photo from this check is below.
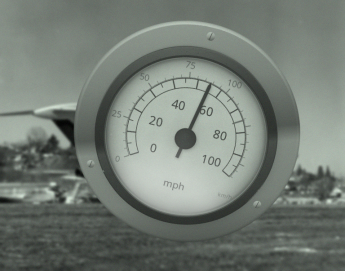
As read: 55,mph
